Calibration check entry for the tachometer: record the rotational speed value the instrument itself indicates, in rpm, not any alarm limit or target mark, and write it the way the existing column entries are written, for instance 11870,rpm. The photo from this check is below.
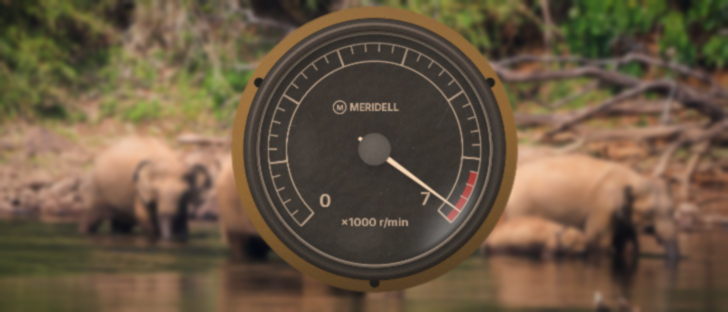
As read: 6800,rpm
